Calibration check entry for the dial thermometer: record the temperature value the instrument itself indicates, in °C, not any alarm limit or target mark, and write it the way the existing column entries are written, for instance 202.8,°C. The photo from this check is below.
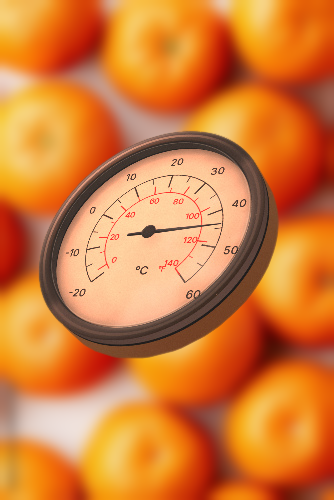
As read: 45,°C
